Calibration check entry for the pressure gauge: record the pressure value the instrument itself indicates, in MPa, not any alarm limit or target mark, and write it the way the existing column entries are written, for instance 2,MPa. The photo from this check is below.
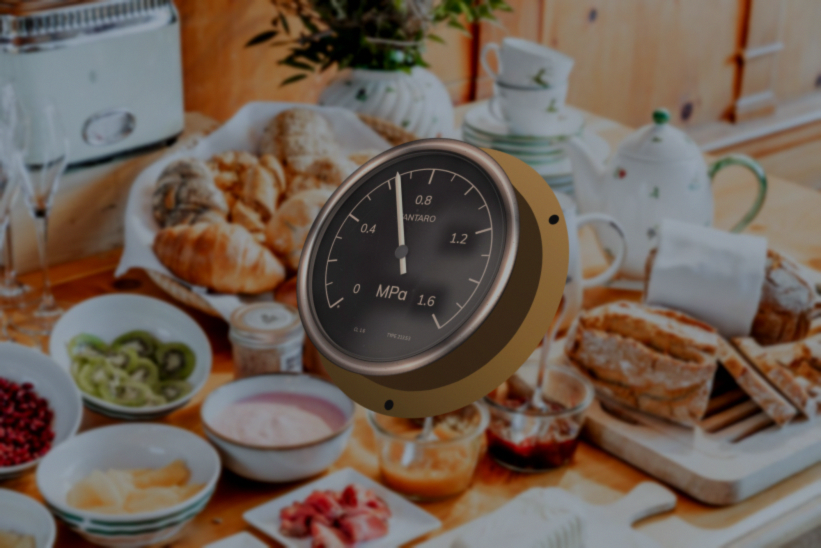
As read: 0.65,MPa
